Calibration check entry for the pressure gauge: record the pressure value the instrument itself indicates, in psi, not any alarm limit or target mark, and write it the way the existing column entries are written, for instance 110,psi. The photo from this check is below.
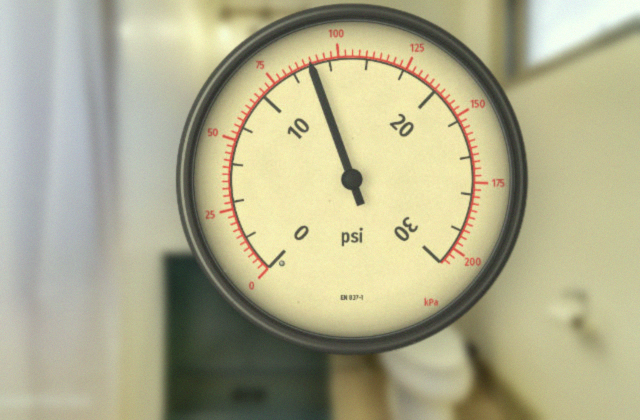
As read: 13,psi
